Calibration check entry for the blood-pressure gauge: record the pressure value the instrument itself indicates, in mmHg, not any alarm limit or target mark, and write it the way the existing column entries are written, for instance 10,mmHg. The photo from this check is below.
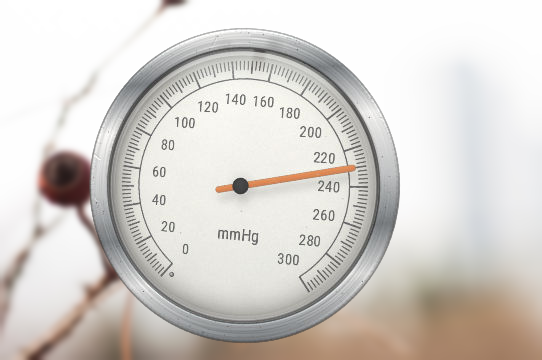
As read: 230,mmHg
